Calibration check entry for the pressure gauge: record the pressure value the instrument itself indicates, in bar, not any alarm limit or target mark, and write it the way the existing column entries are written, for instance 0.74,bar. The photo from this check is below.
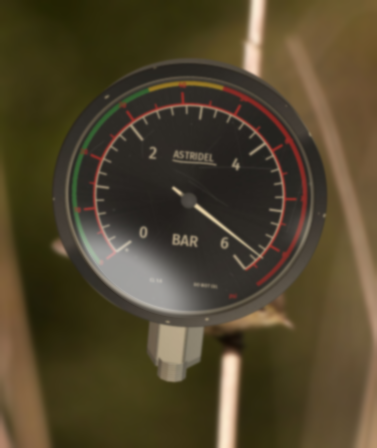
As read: 5.7,bar
